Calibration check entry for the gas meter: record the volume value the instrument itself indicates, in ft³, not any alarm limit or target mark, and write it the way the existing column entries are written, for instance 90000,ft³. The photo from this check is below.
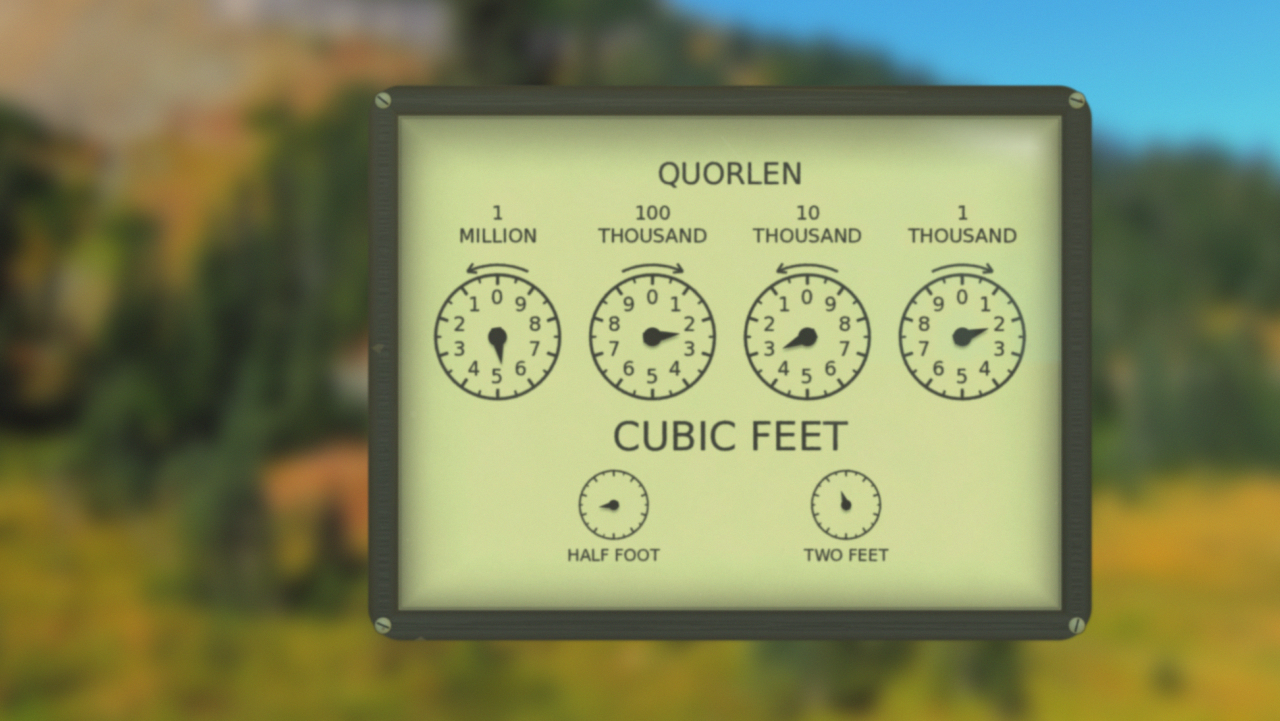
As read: 523200,ft³
